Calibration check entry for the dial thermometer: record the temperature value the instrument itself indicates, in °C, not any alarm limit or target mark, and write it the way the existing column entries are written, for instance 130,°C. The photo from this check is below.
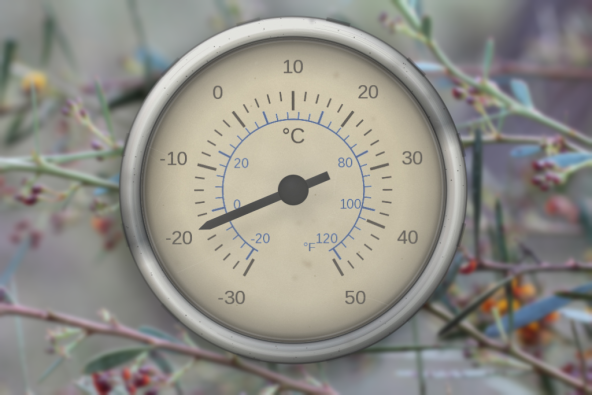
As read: -20,°C
